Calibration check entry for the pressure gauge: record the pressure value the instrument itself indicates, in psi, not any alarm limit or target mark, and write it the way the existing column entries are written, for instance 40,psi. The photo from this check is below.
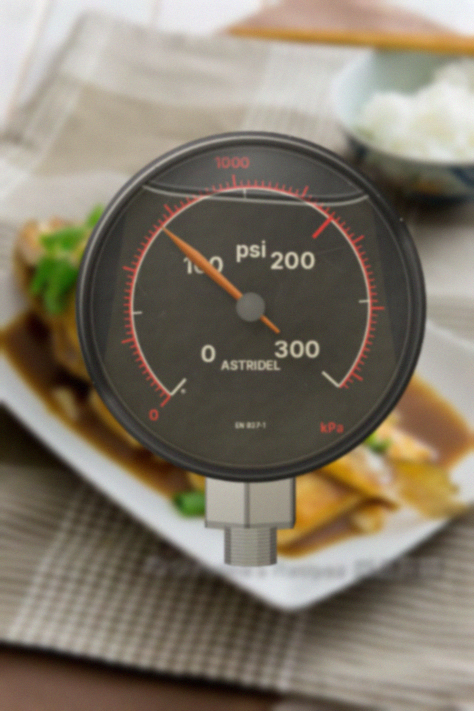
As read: 100,psi
